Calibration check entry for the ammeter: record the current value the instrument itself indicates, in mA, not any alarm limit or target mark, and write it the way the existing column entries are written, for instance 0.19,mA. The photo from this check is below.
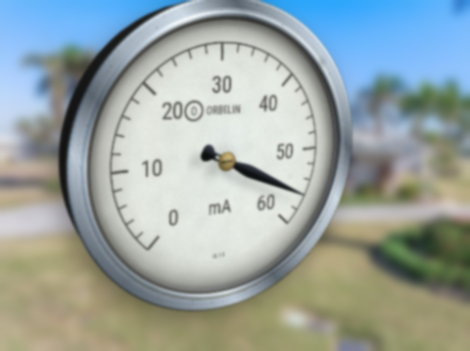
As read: 56,mA
